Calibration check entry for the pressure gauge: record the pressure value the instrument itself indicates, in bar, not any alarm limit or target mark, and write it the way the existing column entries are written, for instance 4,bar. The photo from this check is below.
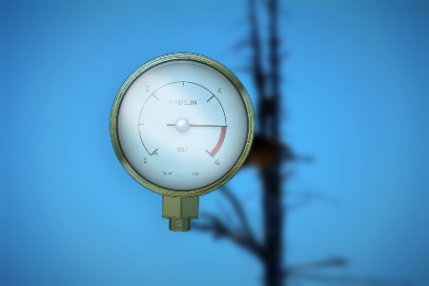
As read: 5,bar
